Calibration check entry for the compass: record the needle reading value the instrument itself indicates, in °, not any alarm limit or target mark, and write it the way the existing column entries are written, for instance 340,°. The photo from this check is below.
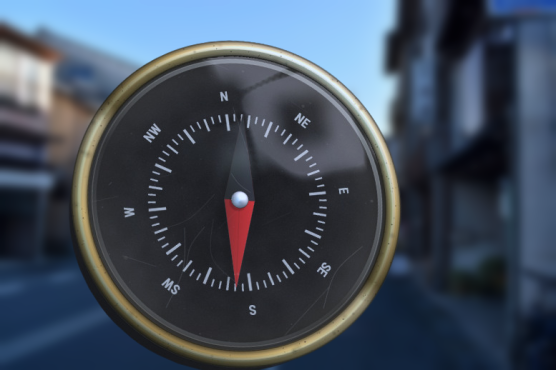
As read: 190,°
